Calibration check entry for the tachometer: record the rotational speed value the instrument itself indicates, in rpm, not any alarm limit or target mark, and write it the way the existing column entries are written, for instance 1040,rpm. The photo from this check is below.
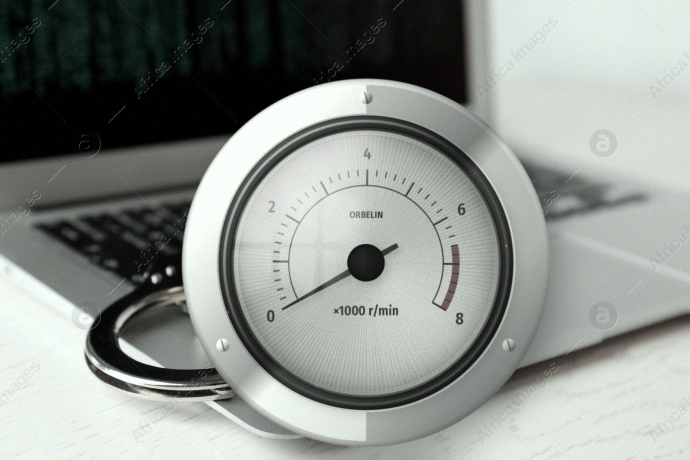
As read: 0,rpm
